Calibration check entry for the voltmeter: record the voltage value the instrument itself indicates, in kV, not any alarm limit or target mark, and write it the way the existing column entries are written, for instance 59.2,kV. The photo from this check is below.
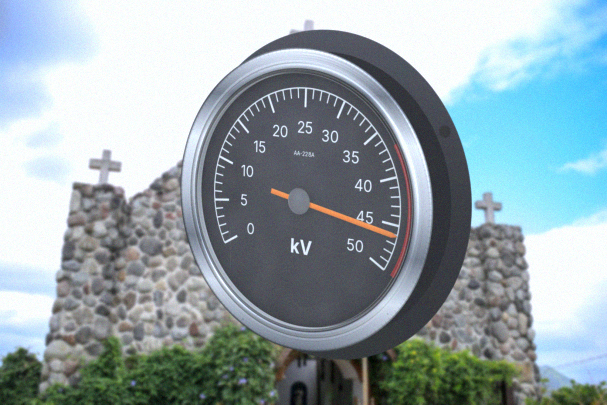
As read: 46,kV
